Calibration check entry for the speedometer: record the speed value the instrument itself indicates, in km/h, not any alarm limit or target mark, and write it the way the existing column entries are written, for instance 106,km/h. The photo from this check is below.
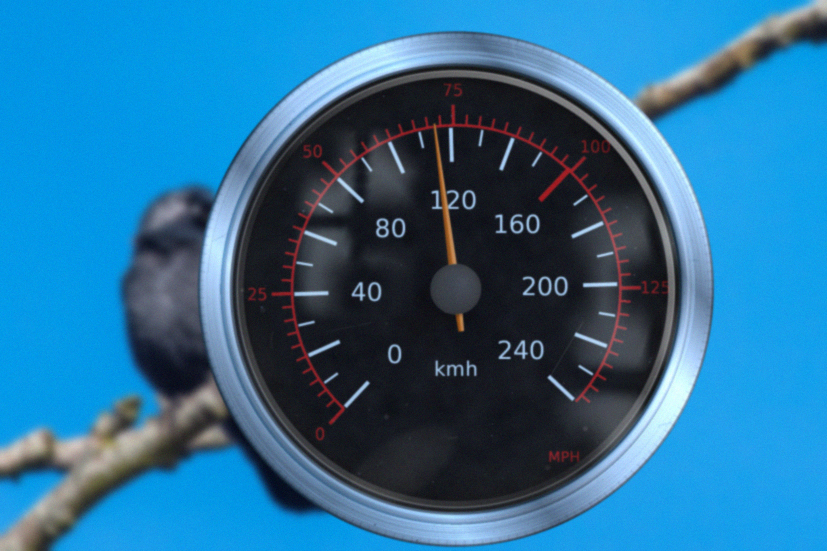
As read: 115,km/h
